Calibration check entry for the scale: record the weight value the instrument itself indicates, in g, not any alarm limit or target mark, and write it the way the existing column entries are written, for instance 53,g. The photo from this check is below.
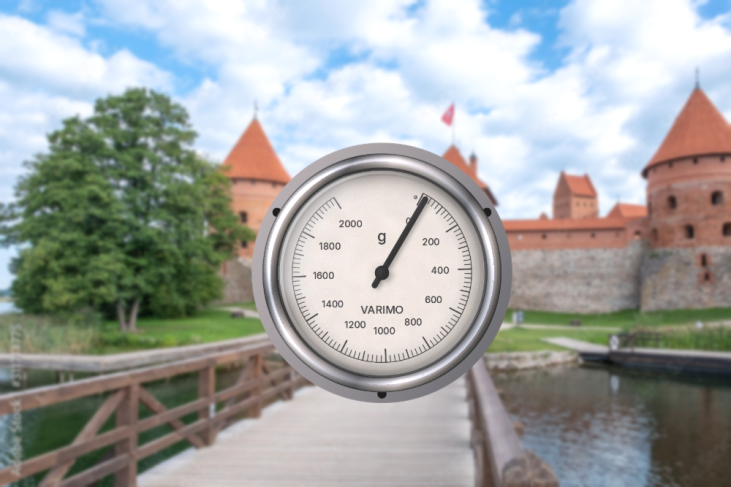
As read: 20,g
